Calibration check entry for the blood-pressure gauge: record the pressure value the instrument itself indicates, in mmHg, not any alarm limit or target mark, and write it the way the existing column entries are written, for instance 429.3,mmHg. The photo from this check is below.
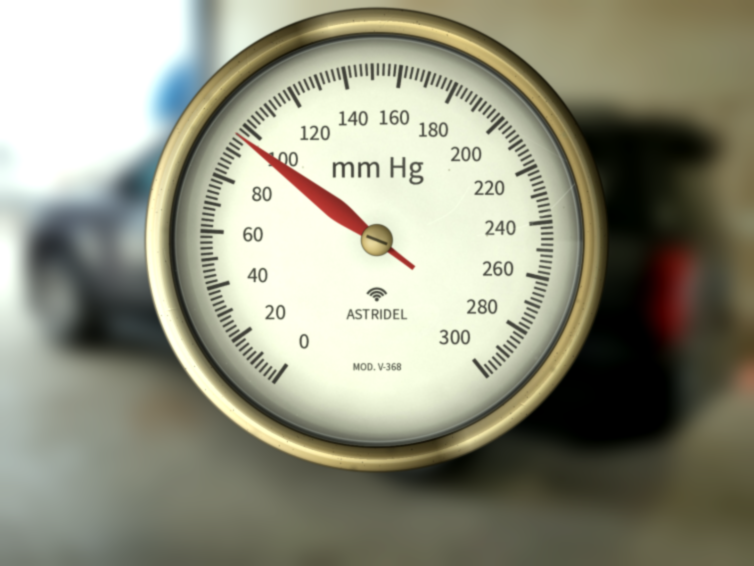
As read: 96,mmHg
